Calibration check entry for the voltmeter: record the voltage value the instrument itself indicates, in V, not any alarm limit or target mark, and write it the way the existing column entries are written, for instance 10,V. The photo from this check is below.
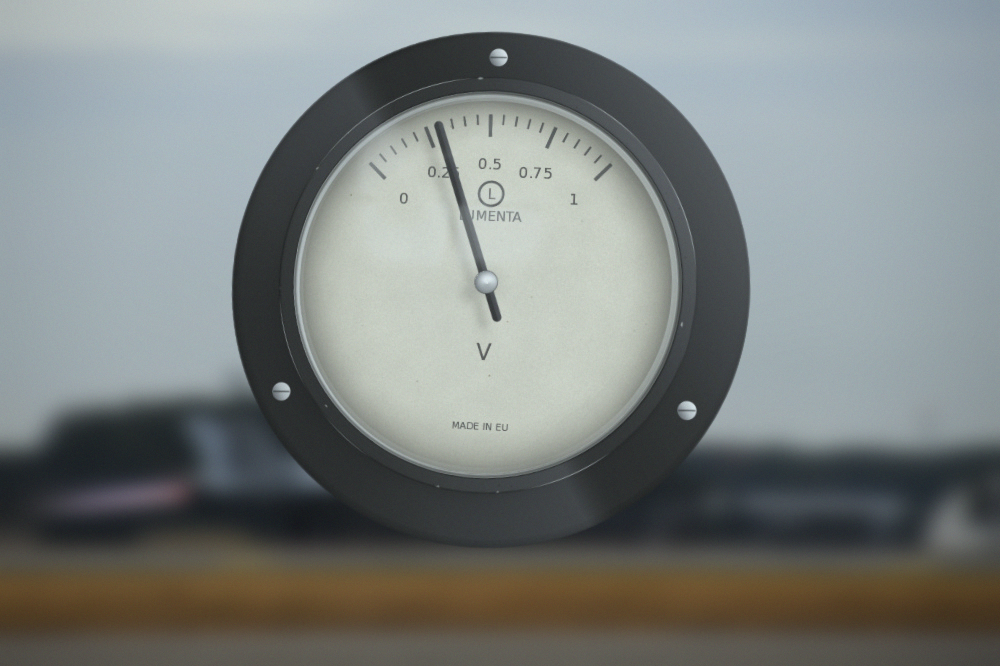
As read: 0.3,V
